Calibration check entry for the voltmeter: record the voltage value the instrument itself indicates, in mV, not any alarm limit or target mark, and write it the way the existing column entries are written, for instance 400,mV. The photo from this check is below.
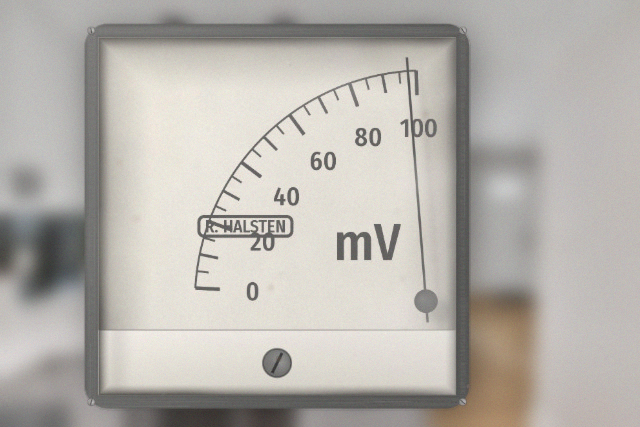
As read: 97.5,mV
